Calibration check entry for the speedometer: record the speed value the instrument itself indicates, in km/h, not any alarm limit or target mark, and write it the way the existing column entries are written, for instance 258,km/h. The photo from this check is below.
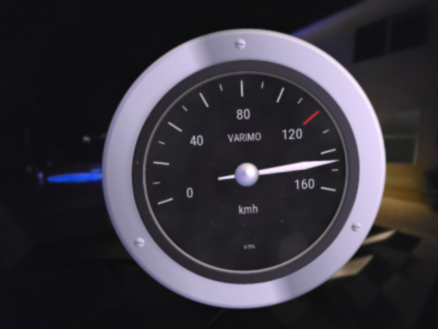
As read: 145,km/h
